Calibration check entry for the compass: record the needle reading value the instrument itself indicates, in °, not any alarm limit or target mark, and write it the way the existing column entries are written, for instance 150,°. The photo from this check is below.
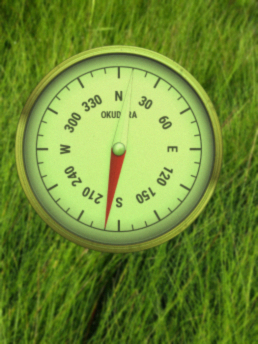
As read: 190,°
